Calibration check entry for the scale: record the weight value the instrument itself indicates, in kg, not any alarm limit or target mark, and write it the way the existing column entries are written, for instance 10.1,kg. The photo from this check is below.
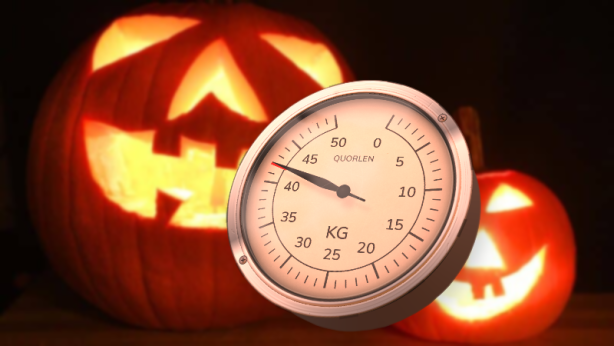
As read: 42,kg
